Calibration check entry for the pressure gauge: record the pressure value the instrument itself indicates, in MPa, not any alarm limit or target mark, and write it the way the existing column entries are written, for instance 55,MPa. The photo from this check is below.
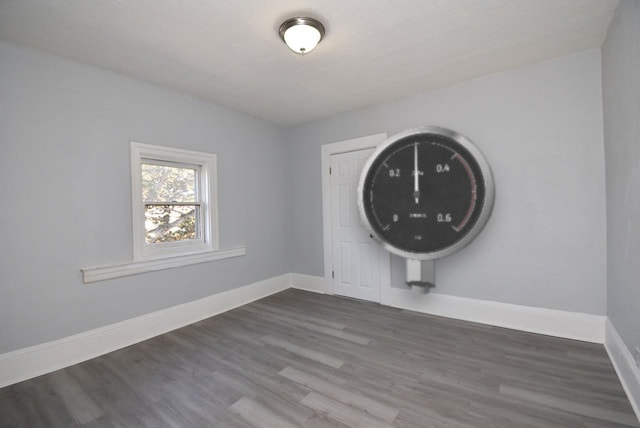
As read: 0.3,MPa
